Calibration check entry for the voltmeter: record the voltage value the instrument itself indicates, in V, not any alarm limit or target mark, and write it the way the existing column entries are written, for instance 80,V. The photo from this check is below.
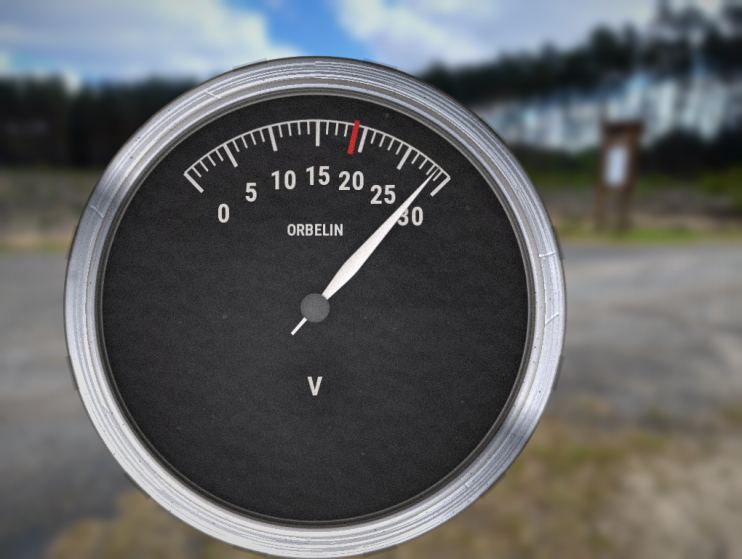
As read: 28.5,V
